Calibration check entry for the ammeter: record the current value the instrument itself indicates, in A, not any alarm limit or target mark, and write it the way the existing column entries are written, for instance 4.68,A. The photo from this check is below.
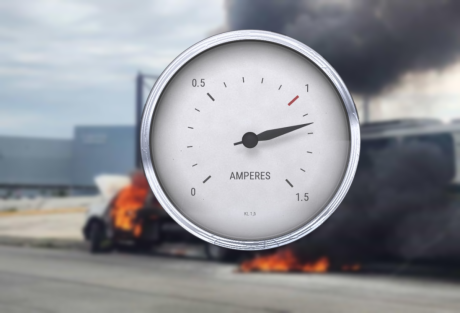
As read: 1.15,A
